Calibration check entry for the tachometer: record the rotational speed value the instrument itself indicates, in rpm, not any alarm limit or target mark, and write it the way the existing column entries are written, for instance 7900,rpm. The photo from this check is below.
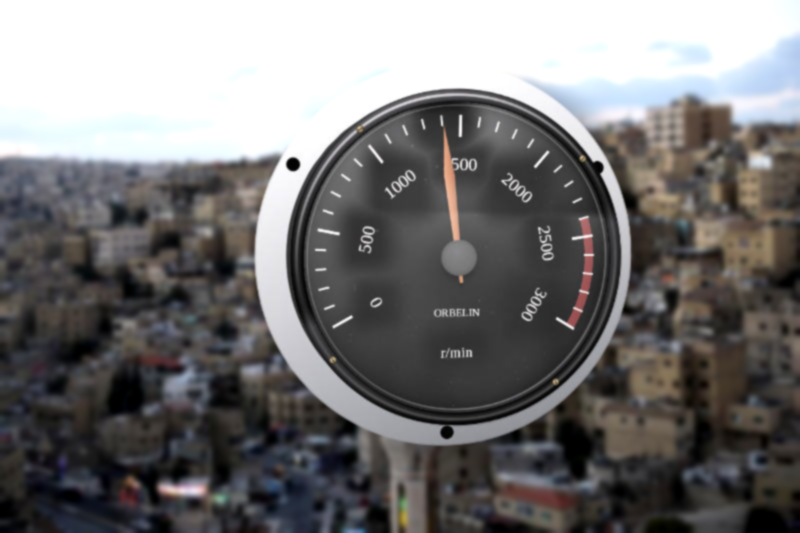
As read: 1400,rpm
